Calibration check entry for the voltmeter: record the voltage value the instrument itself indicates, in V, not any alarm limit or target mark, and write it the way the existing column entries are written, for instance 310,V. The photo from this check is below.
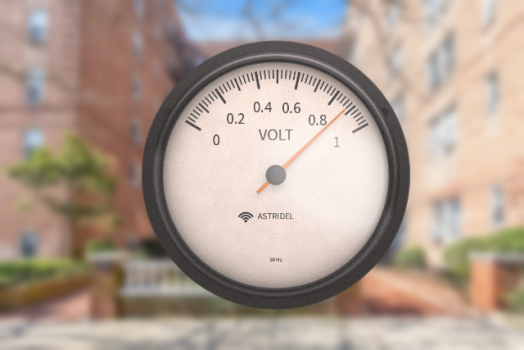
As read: 0.88,V
